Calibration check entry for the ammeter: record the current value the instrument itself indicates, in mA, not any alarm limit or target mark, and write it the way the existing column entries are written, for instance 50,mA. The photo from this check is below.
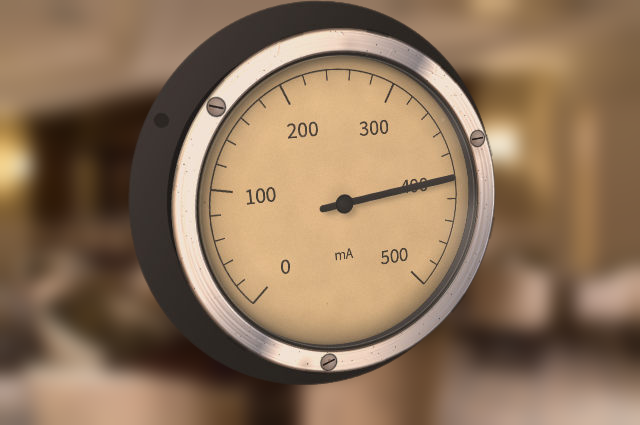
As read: 400,mA
